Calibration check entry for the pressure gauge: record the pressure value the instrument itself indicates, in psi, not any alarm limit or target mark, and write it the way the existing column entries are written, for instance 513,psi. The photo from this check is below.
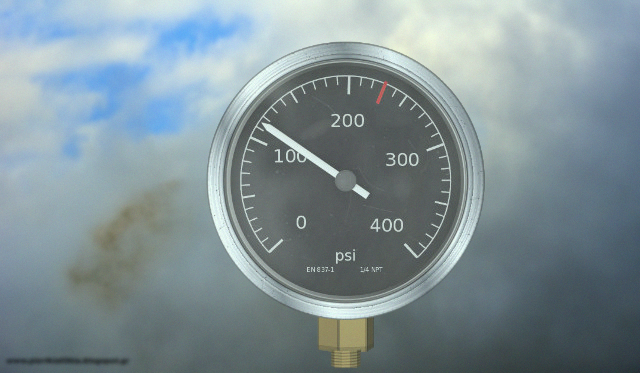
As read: 115,psi
